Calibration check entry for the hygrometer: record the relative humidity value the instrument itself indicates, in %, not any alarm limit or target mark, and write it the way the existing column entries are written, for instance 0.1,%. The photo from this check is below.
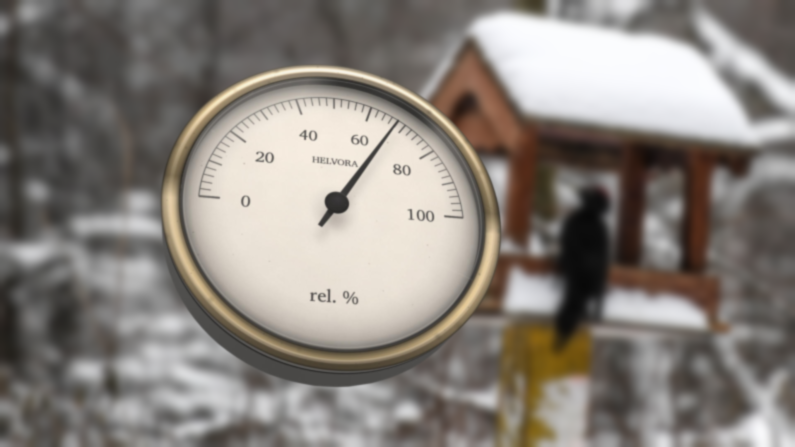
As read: 68,%
